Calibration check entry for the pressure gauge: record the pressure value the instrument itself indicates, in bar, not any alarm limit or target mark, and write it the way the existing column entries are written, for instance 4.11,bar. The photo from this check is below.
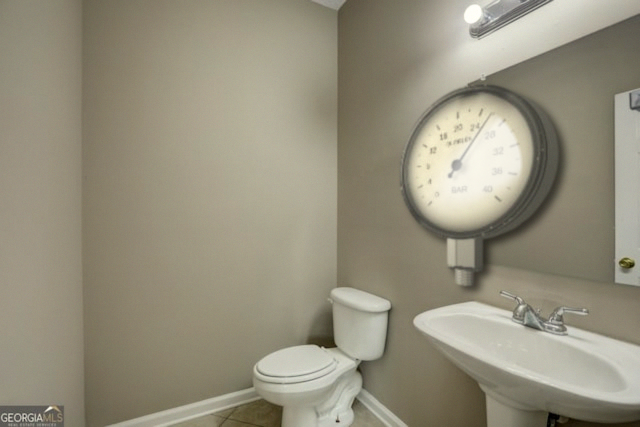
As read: 26,bar
